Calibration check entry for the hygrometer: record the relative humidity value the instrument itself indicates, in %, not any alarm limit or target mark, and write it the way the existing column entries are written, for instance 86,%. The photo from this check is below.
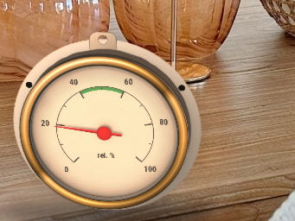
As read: 20,%
